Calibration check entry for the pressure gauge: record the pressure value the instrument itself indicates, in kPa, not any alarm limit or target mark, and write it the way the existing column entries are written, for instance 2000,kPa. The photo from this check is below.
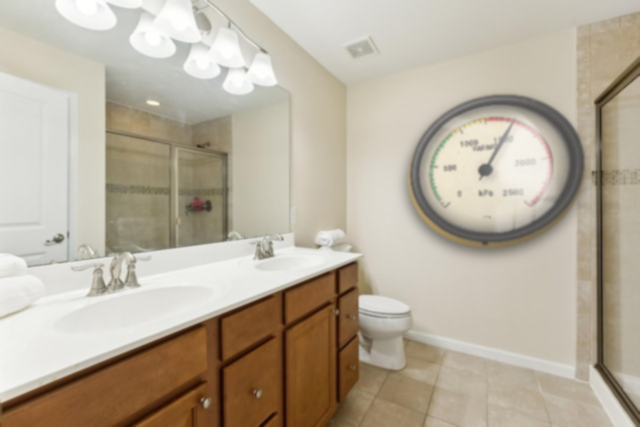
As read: 1500,kPa
